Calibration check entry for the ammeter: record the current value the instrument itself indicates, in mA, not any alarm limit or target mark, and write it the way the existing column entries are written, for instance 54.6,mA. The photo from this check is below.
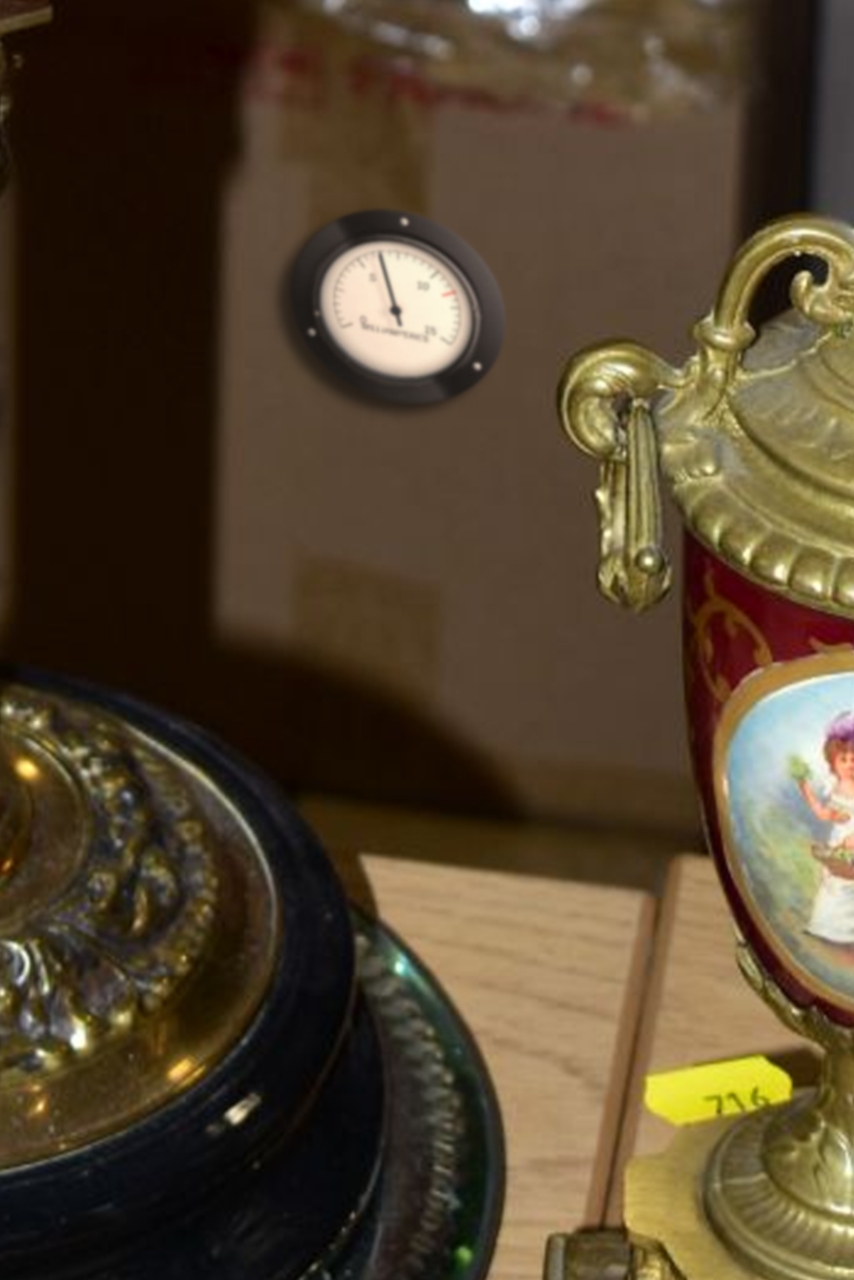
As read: 6.5,mA
